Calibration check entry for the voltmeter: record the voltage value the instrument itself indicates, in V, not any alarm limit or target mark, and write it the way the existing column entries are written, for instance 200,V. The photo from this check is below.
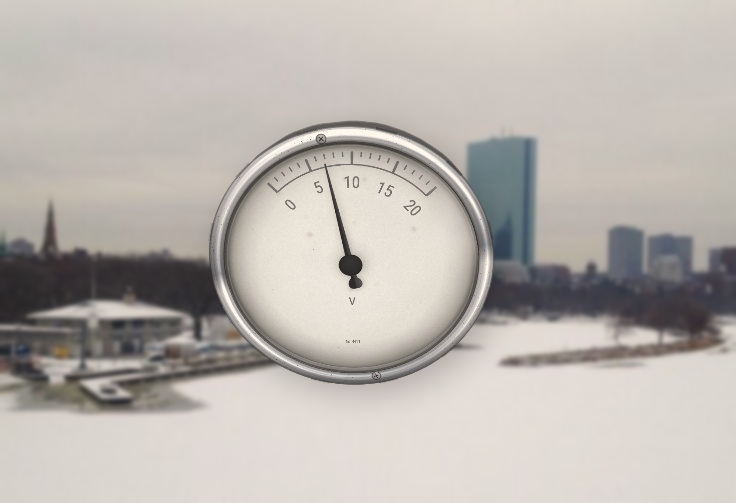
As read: 7,V
